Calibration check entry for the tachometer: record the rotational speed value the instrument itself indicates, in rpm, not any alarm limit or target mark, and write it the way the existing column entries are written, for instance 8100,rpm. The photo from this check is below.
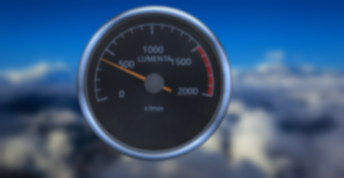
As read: 400,rpm
